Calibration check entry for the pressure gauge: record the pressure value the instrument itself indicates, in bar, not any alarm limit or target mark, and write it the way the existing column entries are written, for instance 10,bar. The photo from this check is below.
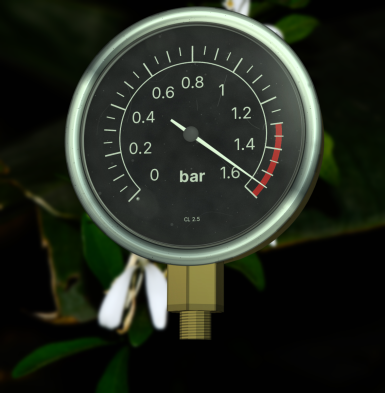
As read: 1.55,bar
